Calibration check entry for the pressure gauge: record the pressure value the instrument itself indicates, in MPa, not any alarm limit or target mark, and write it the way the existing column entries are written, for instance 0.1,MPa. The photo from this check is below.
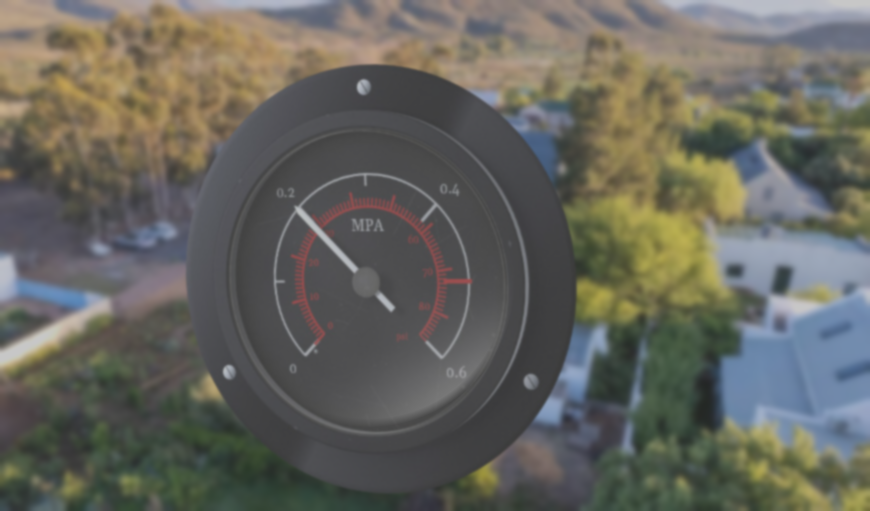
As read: 0.2,MPa
